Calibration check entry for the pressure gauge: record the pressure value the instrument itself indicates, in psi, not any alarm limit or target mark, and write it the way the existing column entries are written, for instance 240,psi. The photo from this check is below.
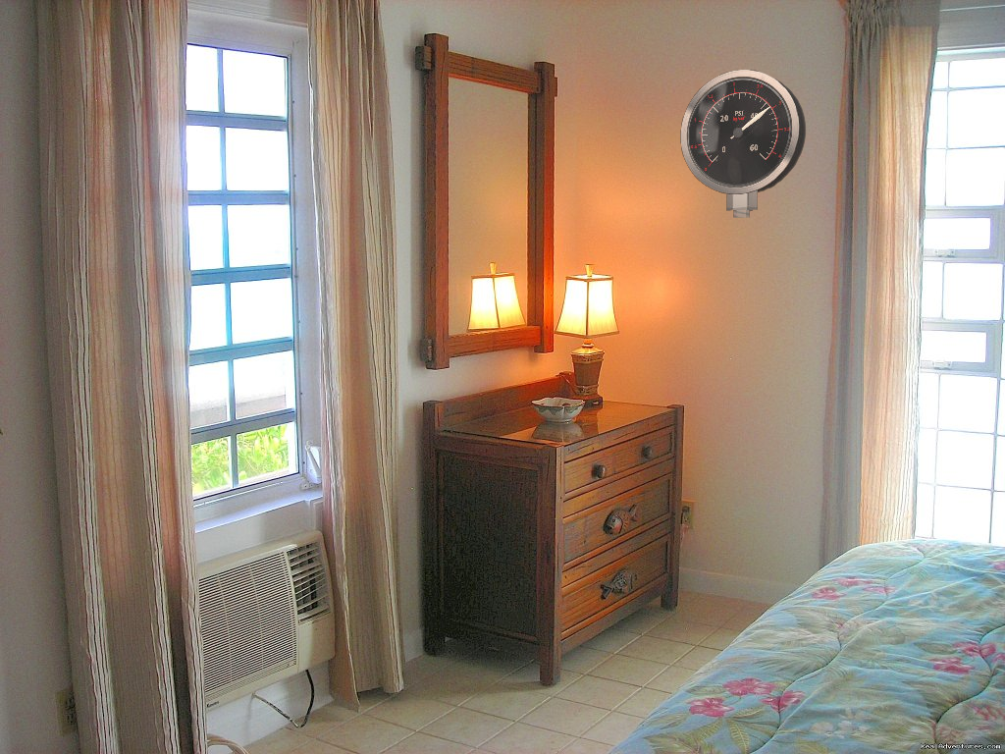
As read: 42,psi
